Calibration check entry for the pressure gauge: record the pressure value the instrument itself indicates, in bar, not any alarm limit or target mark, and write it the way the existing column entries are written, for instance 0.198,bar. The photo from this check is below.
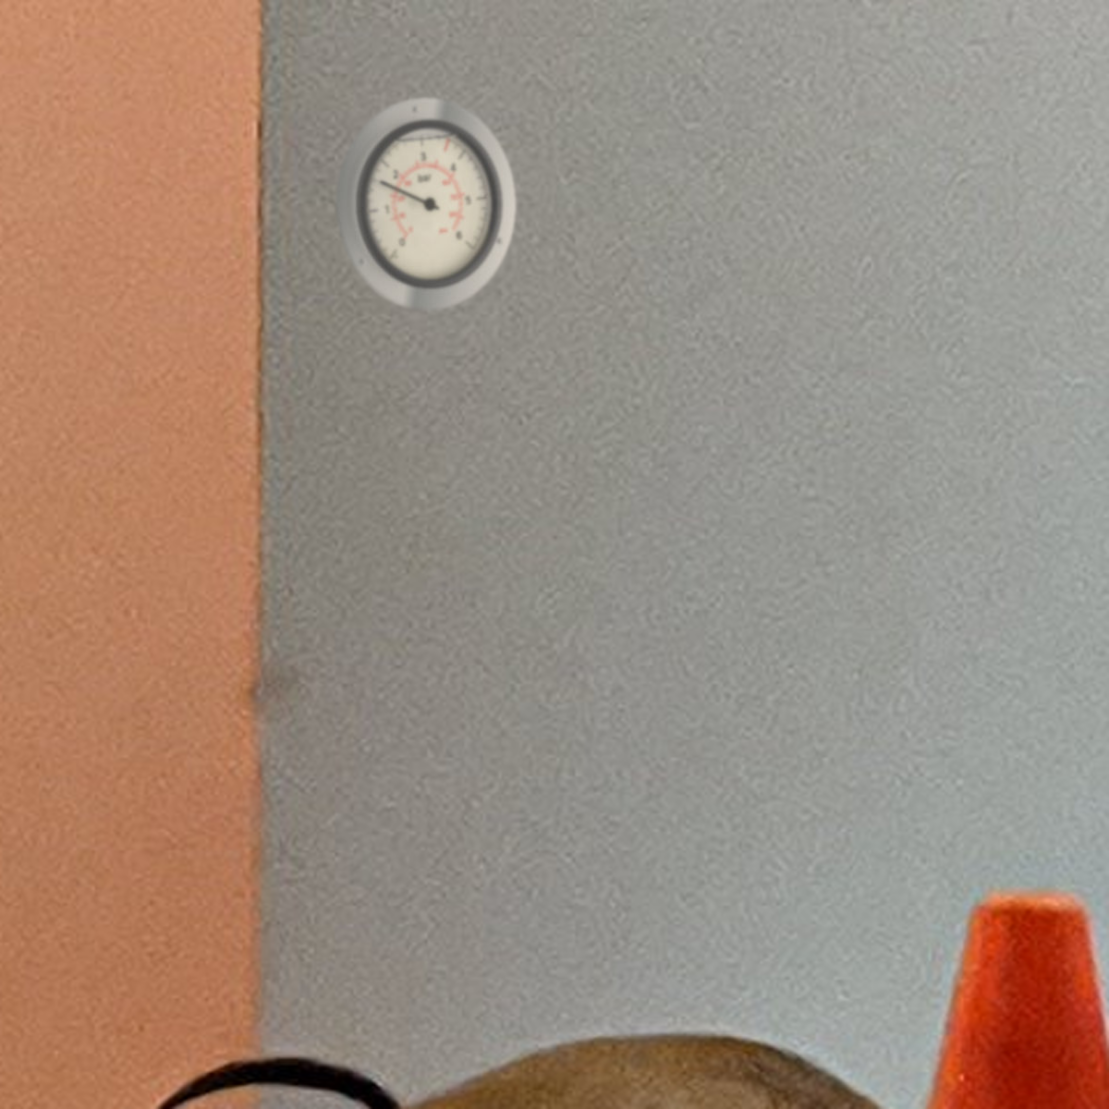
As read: 1.6,bar
